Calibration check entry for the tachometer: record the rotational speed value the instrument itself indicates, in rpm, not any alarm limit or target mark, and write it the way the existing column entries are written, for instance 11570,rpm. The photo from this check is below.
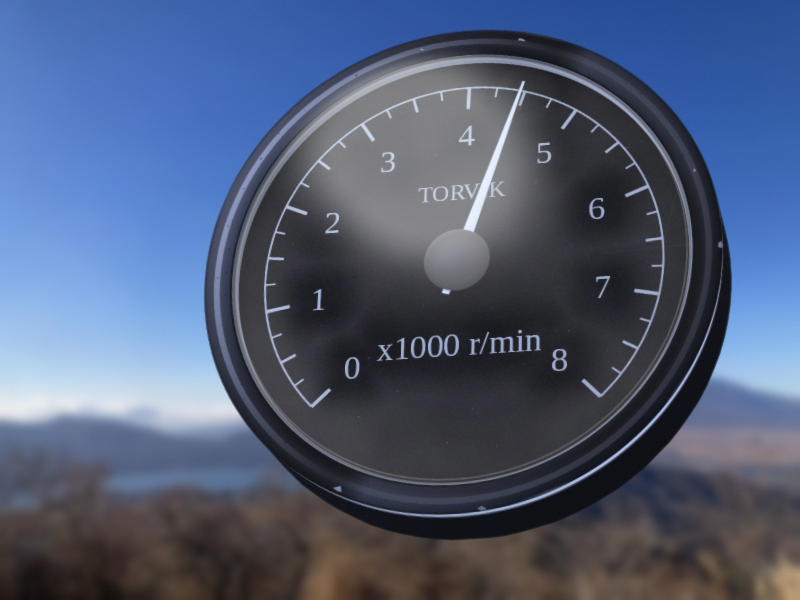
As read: 4500,rpm
